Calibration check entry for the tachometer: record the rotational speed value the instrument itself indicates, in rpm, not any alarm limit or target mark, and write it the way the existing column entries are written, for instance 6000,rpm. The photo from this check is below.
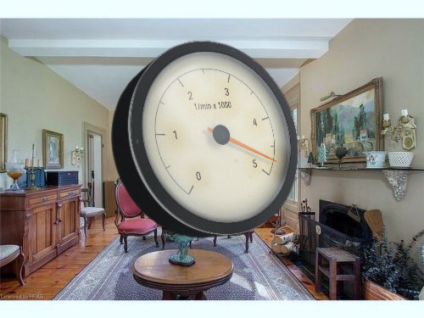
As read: 4750,rpm
